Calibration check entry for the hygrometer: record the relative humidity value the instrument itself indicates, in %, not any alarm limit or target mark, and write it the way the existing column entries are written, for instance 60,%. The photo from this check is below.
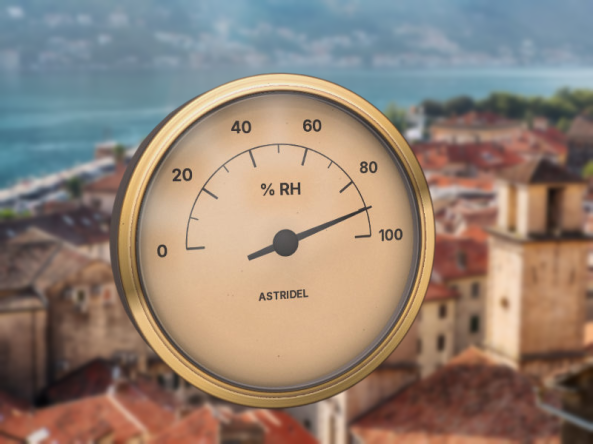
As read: 90,%
